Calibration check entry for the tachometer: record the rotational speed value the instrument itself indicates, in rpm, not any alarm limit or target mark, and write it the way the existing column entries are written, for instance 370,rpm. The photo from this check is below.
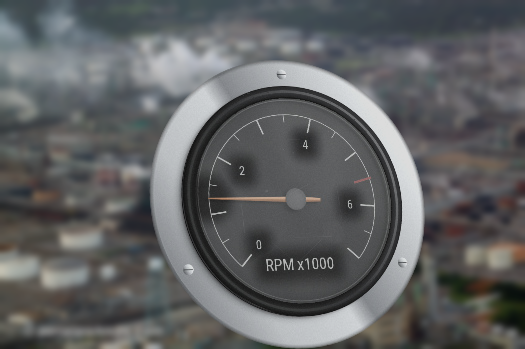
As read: 1250,rpm
